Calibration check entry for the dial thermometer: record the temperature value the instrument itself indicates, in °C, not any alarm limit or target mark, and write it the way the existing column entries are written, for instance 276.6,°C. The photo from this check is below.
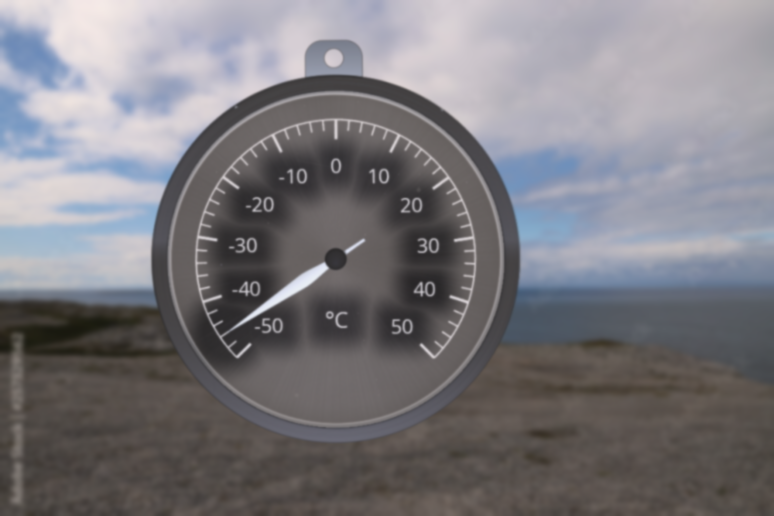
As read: -46,°C
